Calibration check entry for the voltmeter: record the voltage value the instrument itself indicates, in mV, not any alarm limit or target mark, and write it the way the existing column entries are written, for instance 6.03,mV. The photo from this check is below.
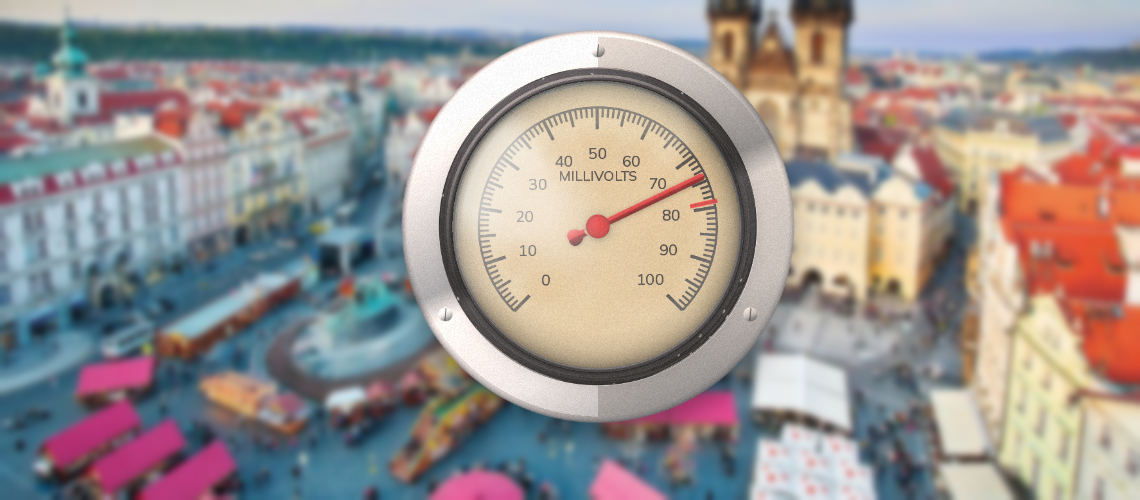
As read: 74,mV
